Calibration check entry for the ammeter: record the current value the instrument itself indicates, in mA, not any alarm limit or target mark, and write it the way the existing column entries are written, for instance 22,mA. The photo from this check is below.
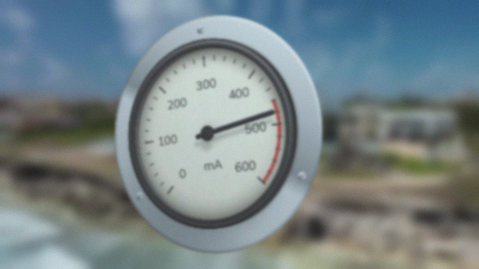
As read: 480,mA
